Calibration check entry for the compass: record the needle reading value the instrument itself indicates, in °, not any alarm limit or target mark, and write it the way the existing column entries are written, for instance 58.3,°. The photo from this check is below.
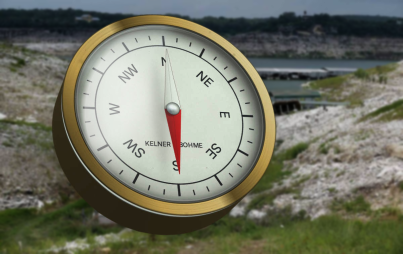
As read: 180,°
